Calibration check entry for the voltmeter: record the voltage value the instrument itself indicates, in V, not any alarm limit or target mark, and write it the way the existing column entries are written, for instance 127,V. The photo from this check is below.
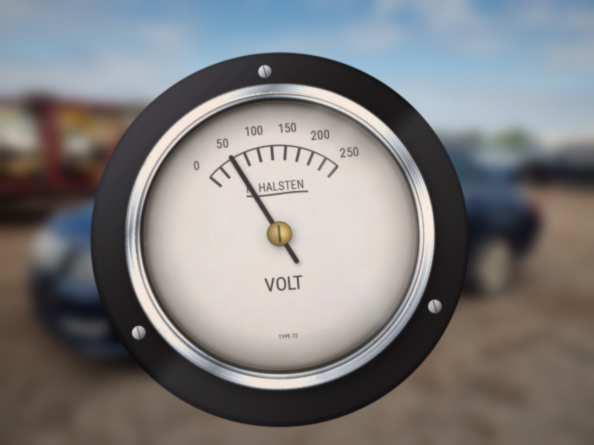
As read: 50,V
